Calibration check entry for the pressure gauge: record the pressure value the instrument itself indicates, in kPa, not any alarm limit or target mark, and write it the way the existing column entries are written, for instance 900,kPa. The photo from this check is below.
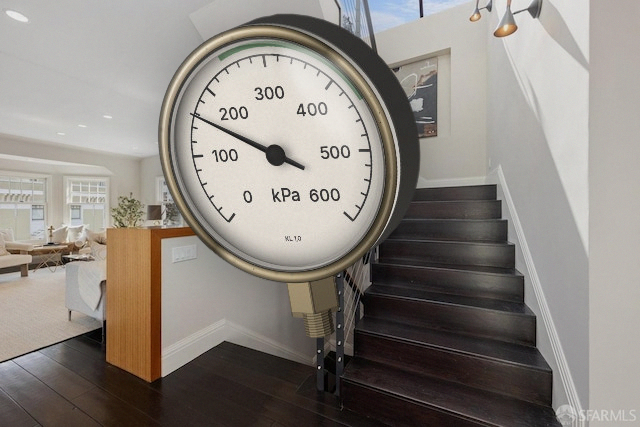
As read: 160,kPa
